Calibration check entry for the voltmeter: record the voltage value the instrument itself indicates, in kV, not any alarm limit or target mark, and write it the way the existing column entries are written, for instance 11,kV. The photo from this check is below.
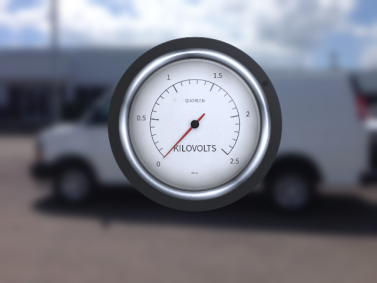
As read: 0,kV
